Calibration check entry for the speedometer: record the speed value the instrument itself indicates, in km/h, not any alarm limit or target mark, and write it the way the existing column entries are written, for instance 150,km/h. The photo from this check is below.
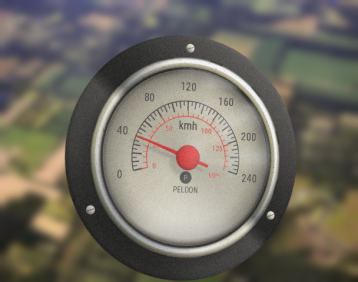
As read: 40,km/h
